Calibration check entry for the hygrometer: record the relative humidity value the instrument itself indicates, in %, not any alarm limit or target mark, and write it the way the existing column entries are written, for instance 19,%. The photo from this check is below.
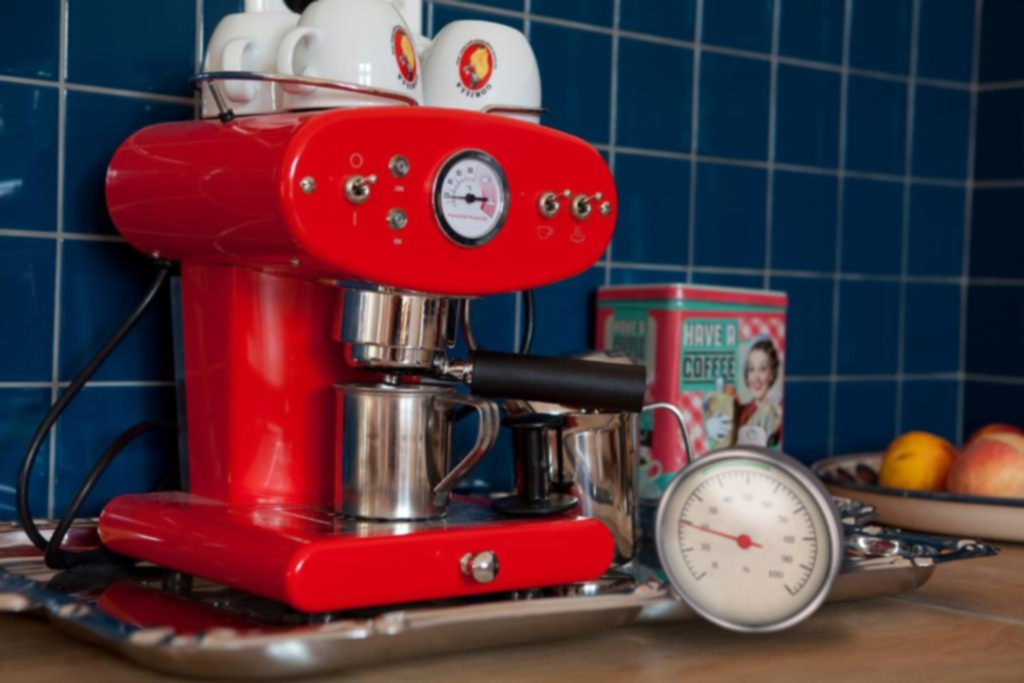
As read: 20,%
